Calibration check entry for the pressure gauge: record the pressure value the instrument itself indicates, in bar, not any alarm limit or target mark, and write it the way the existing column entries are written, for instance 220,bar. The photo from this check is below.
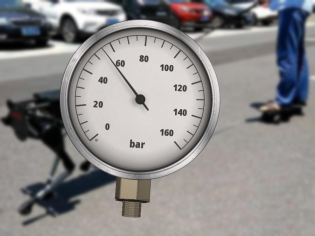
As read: 55,bar
